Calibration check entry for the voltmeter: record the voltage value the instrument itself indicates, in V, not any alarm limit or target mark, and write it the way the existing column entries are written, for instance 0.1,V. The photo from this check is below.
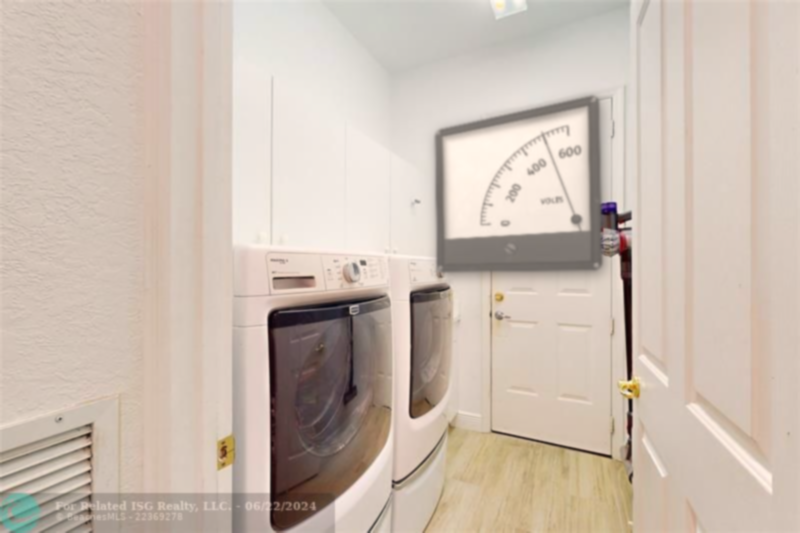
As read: 500,V
